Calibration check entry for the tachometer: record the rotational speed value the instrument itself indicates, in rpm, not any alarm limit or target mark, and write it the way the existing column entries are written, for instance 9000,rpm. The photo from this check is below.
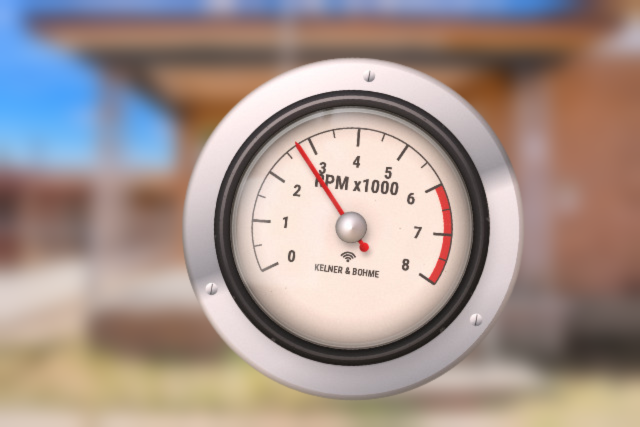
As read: 2750,rpm
